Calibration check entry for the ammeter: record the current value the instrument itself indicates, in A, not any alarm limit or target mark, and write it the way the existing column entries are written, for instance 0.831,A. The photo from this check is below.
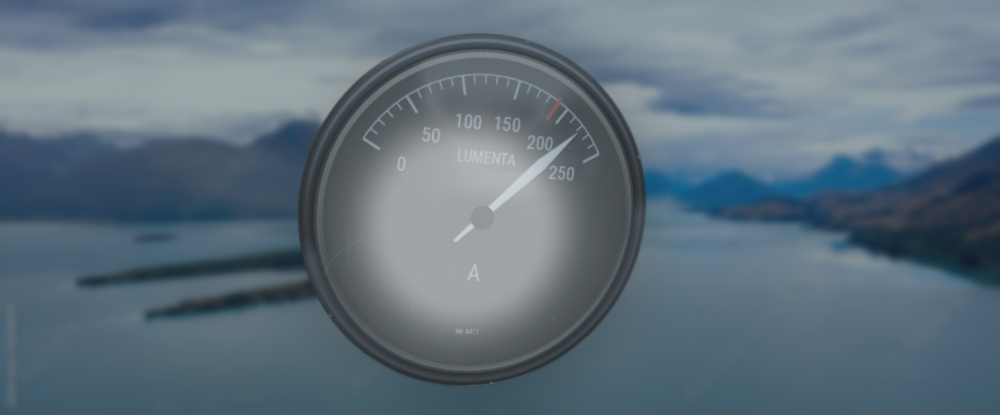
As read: 220,A
